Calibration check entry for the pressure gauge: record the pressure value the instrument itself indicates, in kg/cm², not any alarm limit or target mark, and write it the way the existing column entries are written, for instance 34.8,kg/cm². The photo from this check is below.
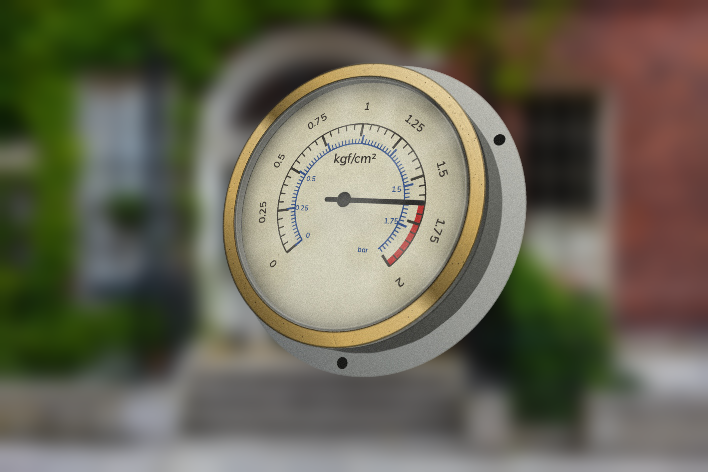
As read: 1.65,kg/cm²
